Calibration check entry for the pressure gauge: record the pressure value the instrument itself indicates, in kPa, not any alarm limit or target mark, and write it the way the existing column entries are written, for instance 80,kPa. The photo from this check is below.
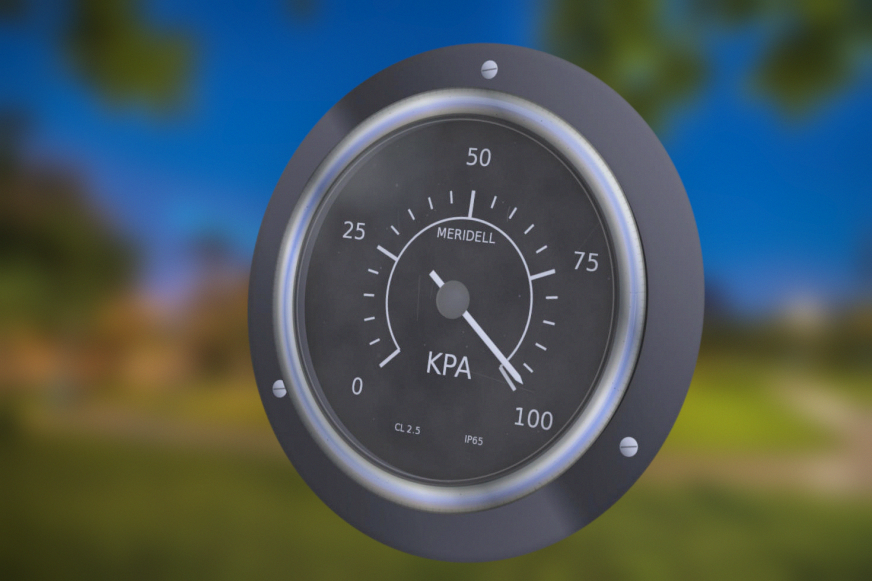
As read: 97.5,kPa
